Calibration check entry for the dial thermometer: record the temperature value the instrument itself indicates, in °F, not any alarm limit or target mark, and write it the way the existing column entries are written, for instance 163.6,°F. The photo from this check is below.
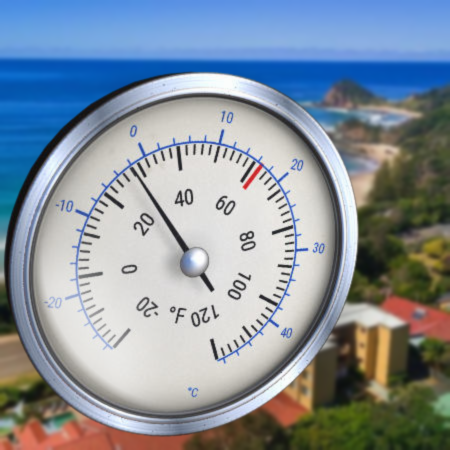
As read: 28,°F
